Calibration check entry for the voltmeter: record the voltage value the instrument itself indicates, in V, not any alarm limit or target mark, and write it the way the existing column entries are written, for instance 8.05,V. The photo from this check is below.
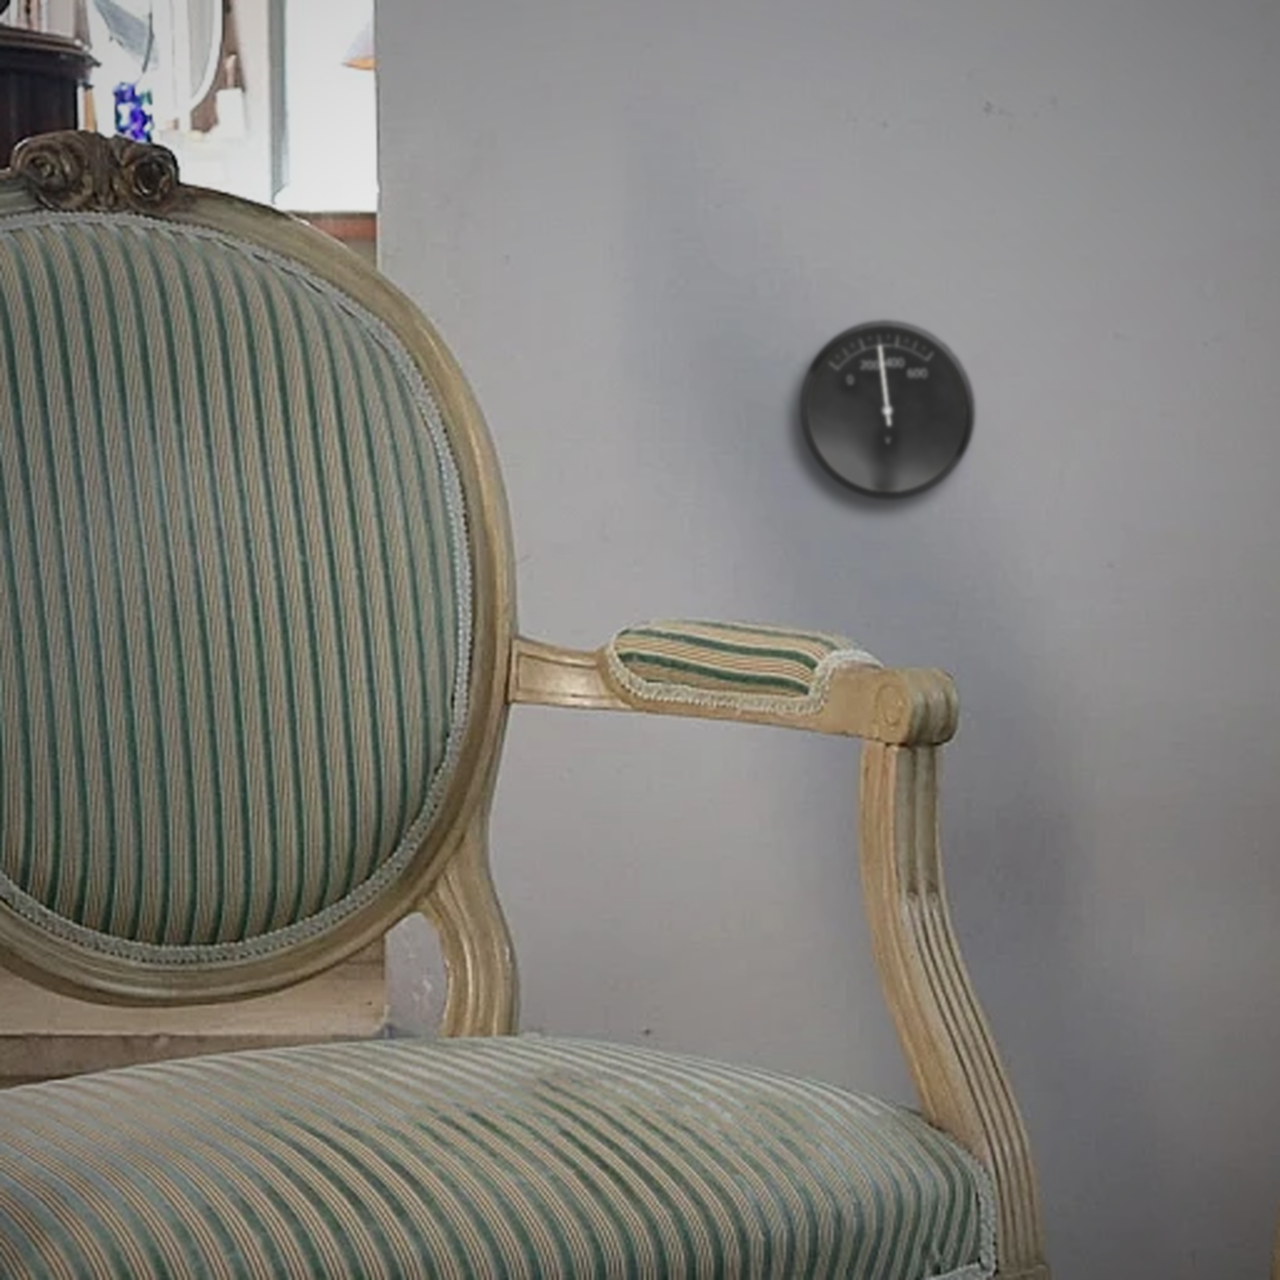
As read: 300,V
